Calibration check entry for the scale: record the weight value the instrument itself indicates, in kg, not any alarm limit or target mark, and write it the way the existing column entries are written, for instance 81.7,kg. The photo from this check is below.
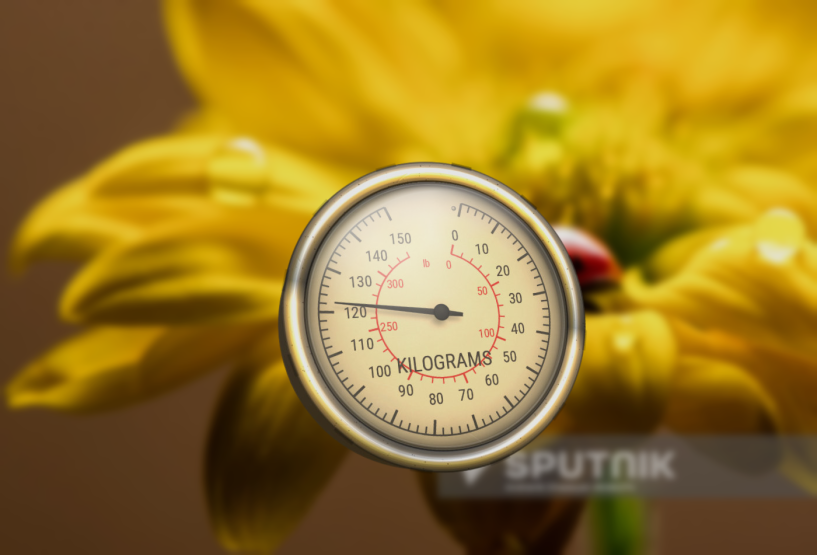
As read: 122,kg
